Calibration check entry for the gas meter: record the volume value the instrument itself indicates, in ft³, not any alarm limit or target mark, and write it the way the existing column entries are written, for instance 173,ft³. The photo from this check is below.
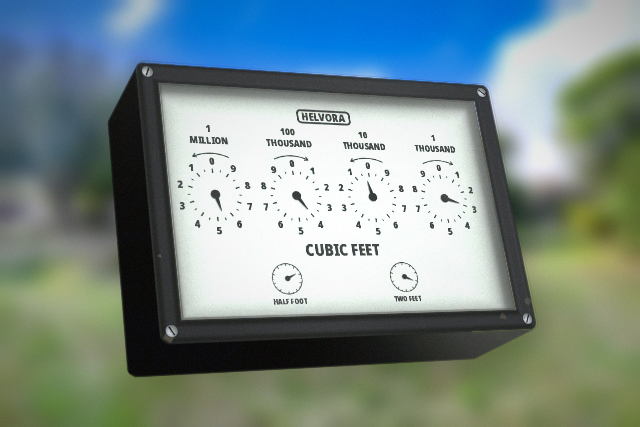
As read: 540300,ft³
